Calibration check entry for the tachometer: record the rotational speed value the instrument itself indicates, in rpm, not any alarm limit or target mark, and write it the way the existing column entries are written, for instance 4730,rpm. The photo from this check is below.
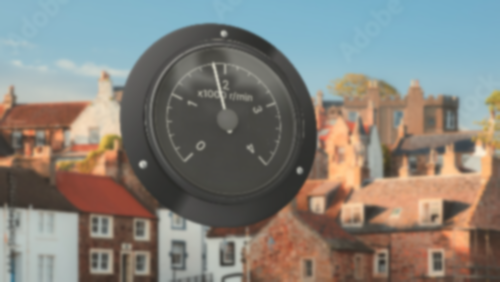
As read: 1800,rpm
